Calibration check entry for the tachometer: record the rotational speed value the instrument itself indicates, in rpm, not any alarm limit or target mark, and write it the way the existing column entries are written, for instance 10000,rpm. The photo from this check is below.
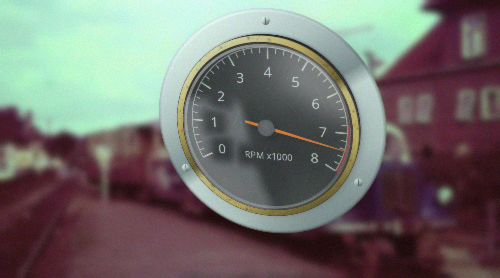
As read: 7400,rpm
